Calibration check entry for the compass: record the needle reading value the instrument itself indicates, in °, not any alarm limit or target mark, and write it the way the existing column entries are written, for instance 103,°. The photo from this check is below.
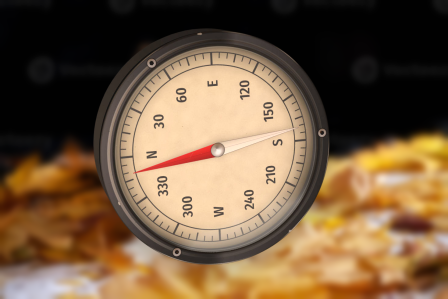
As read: 350,°
